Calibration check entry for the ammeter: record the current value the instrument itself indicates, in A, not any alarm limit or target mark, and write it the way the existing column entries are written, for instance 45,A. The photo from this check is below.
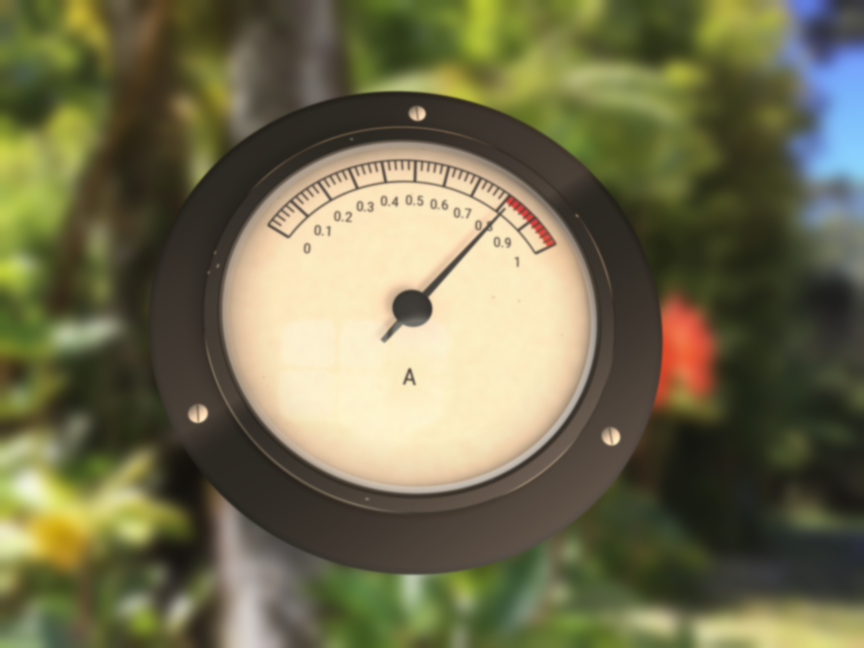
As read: 0.82,A
